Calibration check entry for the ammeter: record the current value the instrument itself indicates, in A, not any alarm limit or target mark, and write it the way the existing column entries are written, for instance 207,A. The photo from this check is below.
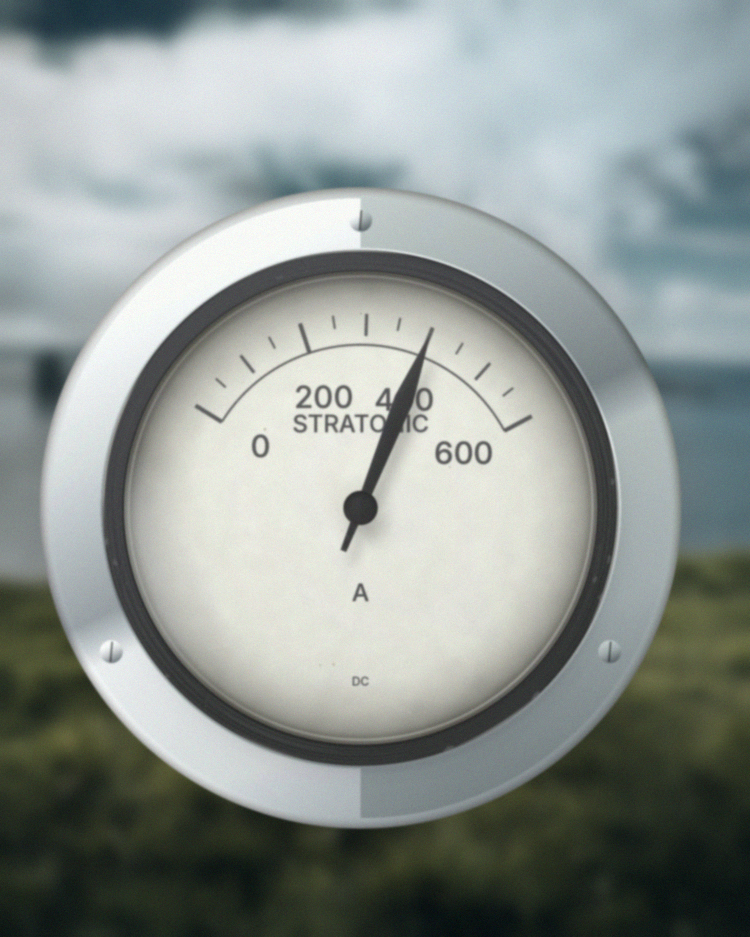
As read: 400,A
